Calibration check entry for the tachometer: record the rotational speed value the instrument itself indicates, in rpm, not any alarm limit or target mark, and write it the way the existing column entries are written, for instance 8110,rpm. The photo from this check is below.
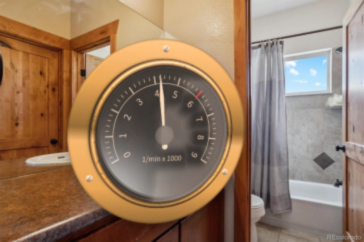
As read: 4200,rpm
